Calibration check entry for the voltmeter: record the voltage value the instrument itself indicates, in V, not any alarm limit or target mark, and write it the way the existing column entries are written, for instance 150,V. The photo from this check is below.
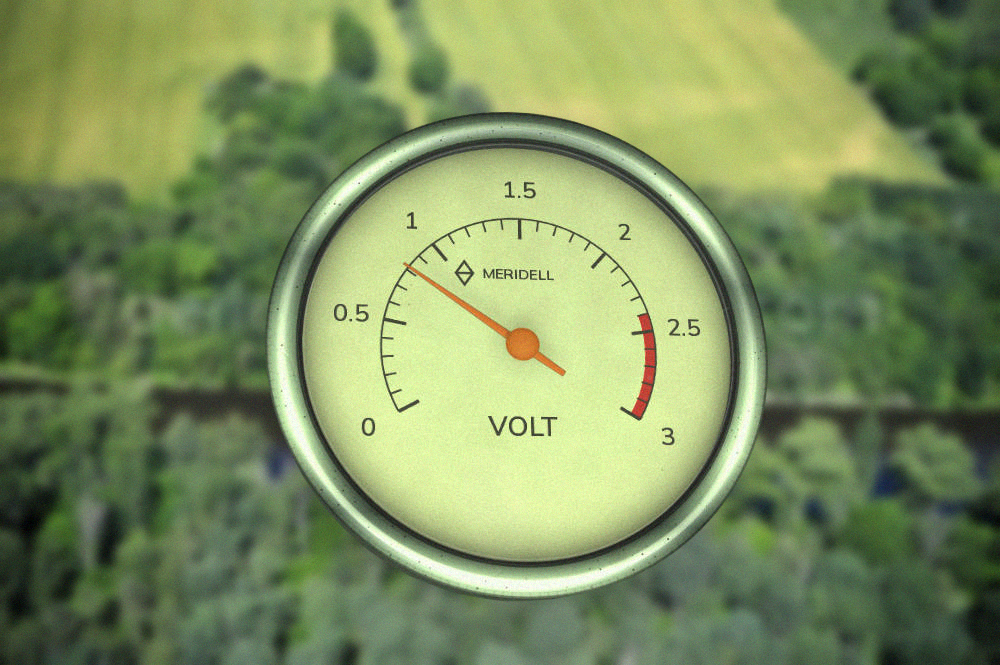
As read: 0.8,V
